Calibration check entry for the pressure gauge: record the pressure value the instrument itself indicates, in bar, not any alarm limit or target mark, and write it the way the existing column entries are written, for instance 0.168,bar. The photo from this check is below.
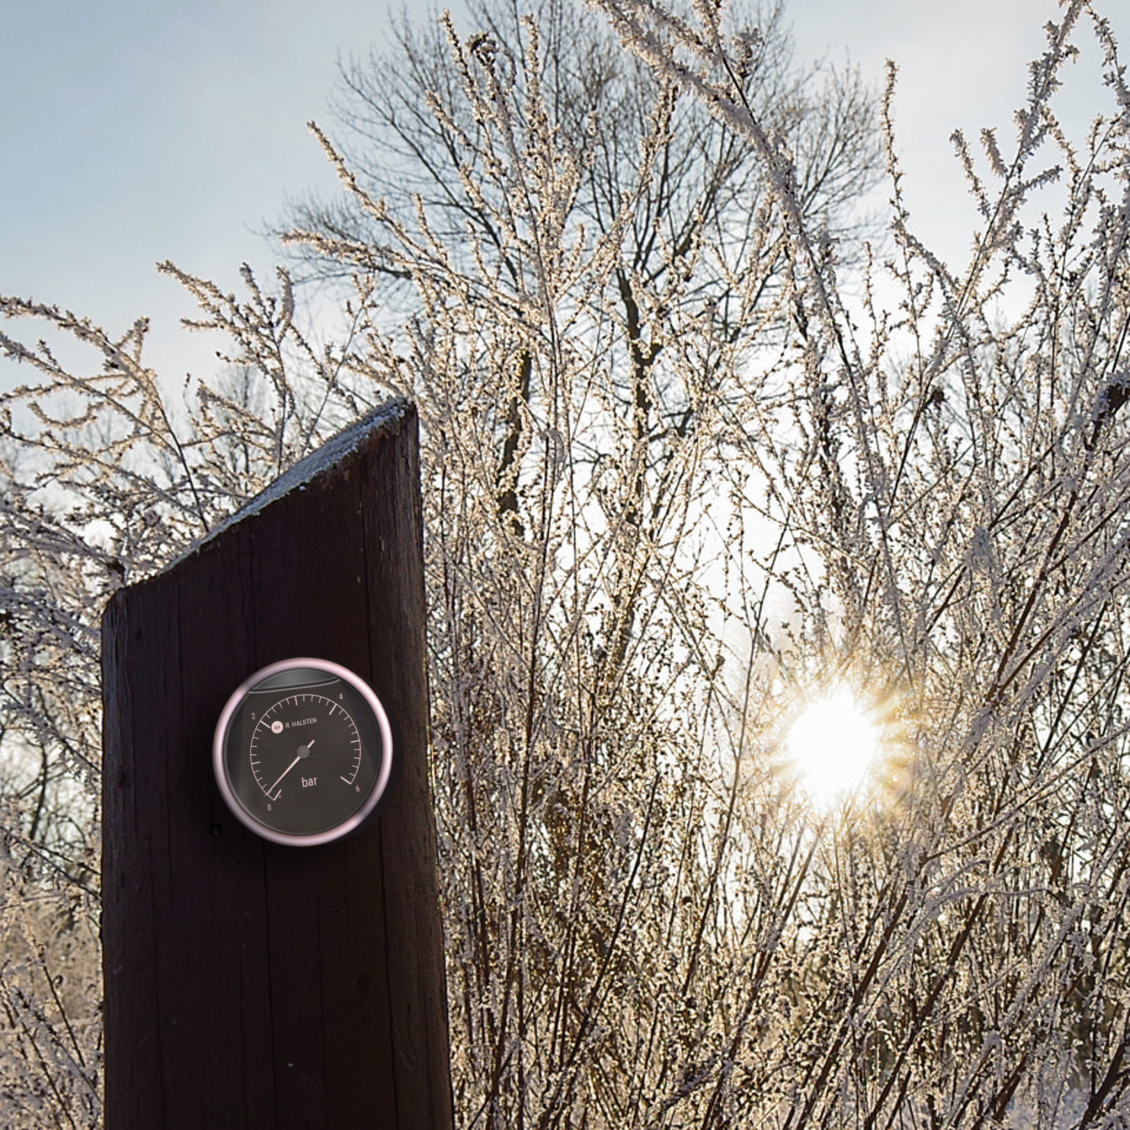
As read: 0.2,bar
